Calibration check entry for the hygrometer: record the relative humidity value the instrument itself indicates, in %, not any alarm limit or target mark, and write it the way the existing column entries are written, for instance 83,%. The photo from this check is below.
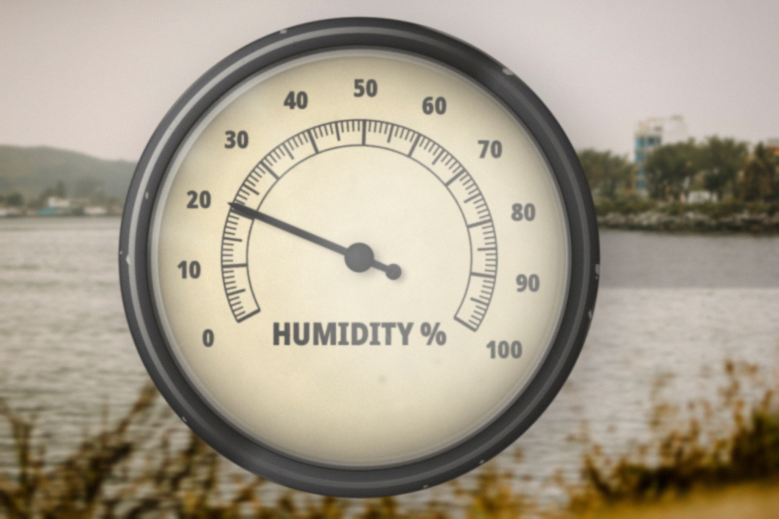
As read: 21,%
